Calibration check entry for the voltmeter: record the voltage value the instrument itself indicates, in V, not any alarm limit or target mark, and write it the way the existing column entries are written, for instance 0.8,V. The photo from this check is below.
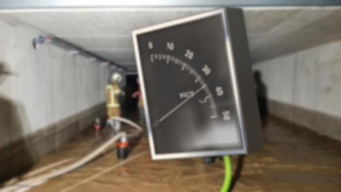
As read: 35,V
